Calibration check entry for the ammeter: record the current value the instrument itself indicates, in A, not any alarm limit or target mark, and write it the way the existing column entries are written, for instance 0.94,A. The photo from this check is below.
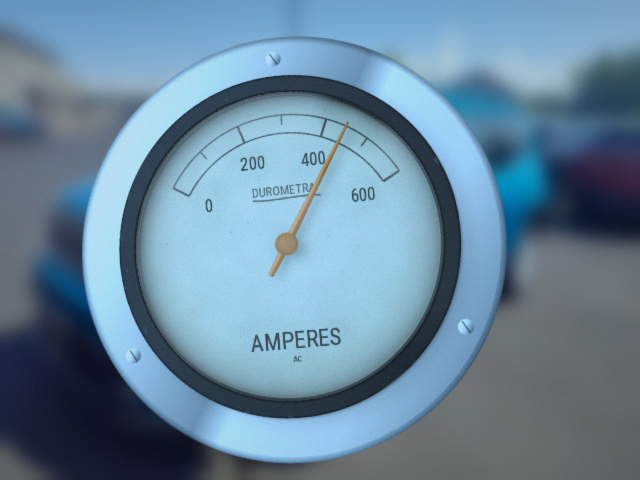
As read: 450,A
